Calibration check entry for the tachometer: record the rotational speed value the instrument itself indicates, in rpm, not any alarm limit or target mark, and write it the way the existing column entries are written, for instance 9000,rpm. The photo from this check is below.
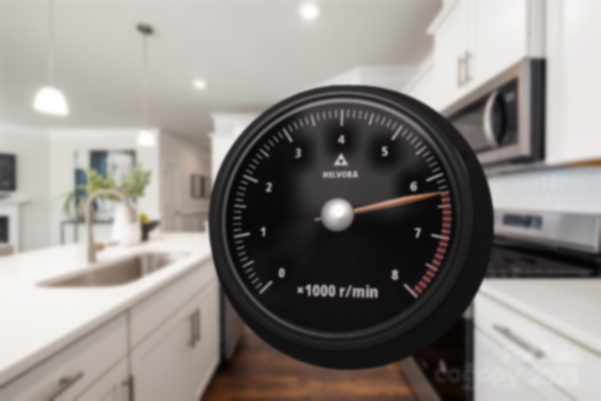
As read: 6300,rpm
